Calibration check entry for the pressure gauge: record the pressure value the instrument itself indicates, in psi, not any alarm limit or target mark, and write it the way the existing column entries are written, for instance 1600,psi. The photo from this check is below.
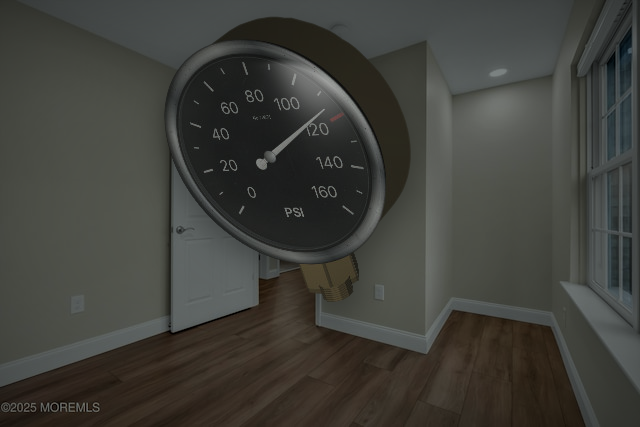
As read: 115,psi
